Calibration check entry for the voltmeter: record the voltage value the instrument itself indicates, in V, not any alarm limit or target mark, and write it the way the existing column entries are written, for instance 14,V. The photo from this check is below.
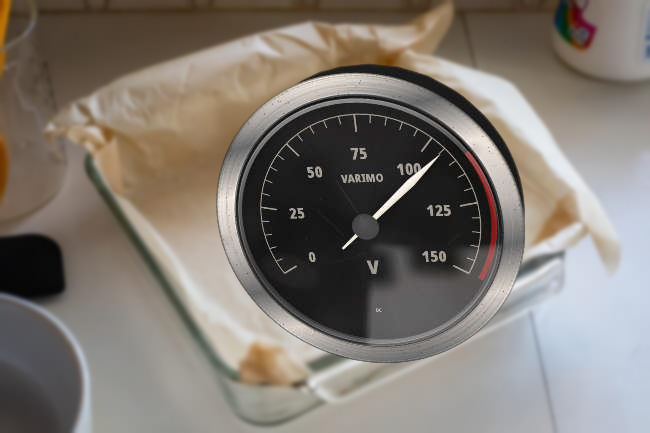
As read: 105,V
